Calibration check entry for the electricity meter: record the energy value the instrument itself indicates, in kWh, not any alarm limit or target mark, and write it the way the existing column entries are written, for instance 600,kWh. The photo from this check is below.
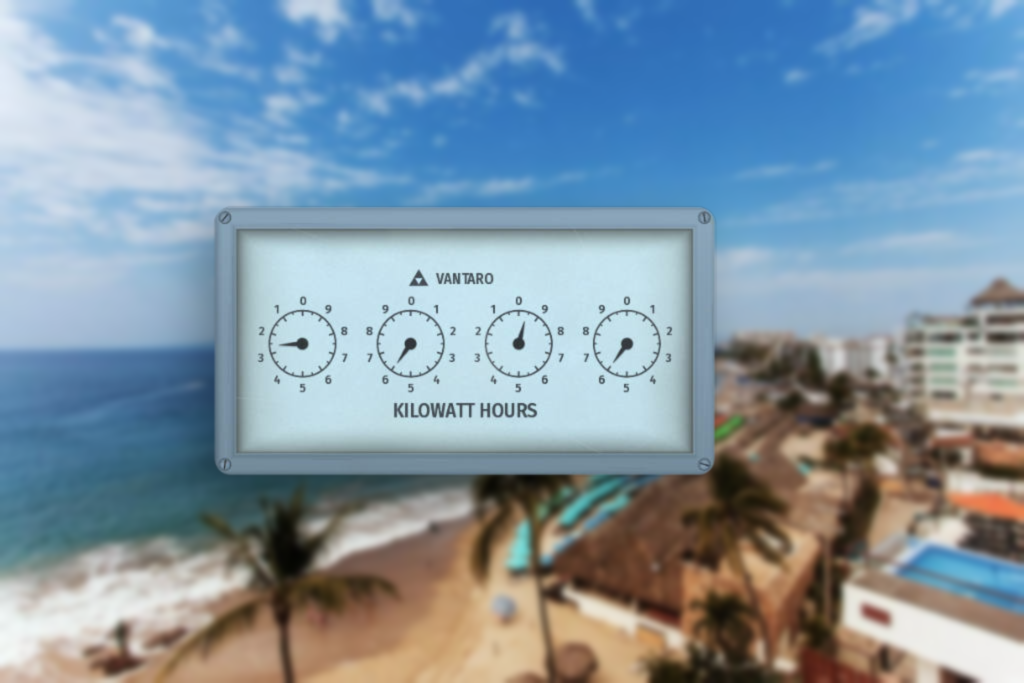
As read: 2596,kWh
